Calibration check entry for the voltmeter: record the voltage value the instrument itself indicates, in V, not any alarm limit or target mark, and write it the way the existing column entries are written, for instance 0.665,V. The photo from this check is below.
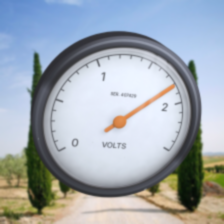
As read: 1.8,V
